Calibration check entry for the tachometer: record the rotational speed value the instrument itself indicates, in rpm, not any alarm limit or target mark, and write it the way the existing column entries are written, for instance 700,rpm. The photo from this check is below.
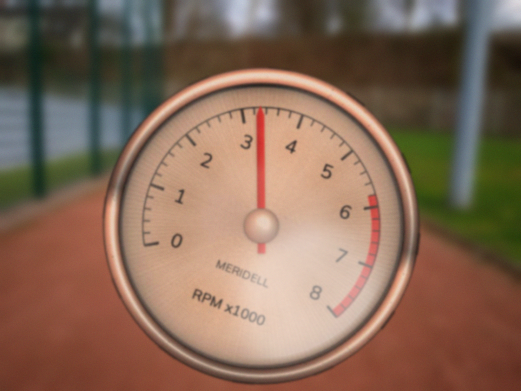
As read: 3300,rpm
